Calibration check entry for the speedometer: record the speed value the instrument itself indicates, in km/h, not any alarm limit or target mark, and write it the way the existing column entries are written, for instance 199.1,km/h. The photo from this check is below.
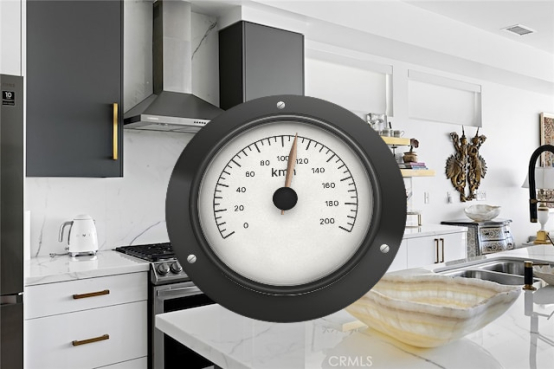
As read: 110,km/h
